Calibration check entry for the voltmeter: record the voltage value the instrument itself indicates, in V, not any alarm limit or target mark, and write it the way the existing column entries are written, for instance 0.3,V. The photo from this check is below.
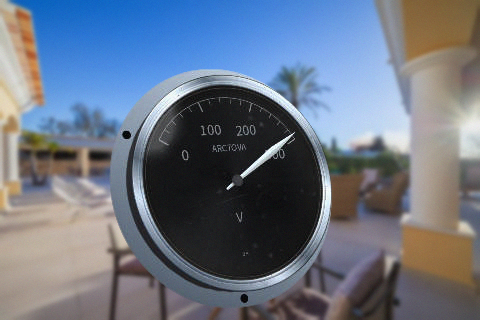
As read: 290,V
